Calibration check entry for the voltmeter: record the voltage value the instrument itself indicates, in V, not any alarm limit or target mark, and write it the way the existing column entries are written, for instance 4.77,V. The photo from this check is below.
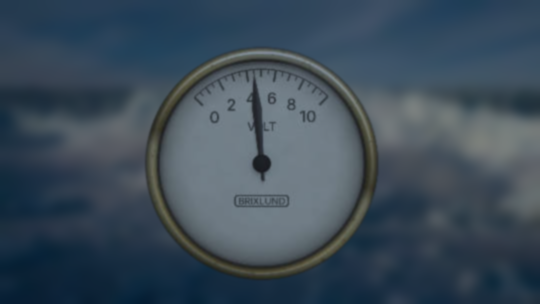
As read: 4.5,V
